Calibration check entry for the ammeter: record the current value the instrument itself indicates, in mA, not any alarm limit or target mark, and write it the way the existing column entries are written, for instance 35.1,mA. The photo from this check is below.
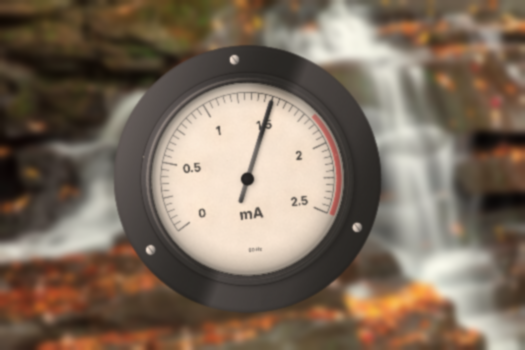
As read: 1.5,mA
